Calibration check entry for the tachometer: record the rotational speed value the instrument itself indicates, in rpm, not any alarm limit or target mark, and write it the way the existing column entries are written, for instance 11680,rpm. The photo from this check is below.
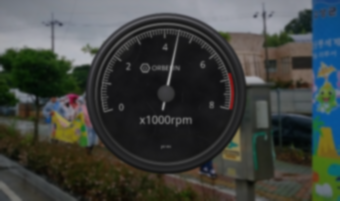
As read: 4500,rpm
